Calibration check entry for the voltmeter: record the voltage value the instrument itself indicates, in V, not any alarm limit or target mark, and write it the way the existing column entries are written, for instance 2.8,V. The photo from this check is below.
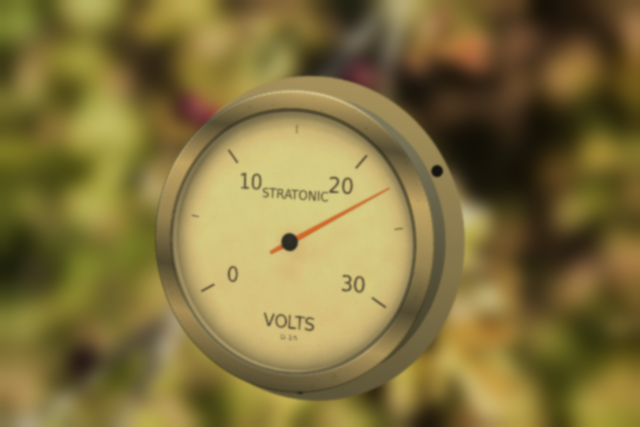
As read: 22.5,V
